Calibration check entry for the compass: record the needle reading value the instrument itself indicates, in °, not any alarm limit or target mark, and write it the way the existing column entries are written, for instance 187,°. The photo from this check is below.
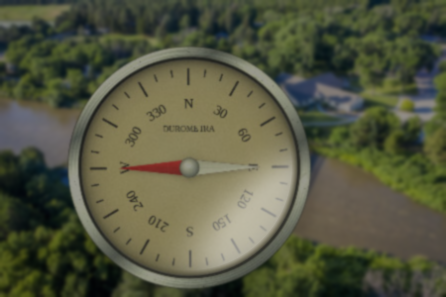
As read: 270,°
